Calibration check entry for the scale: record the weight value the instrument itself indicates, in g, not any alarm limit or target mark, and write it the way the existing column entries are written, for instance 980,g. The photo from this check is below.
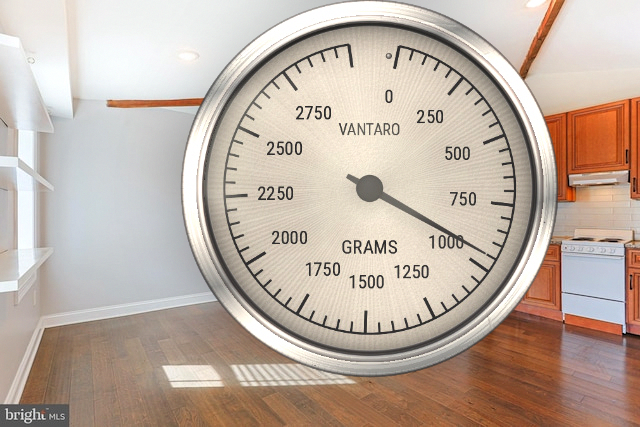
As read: 950,g
